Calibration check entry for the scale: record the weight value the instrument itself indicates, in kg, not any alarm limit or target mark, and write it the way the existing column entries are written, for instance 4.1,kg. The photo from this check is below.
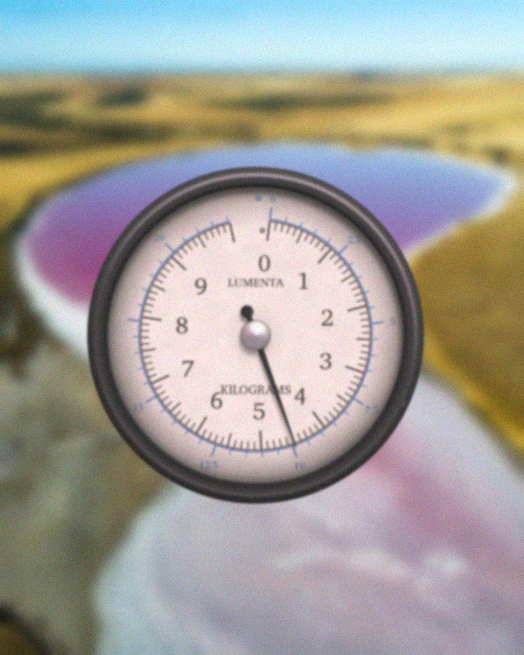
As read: 4.5,kg
